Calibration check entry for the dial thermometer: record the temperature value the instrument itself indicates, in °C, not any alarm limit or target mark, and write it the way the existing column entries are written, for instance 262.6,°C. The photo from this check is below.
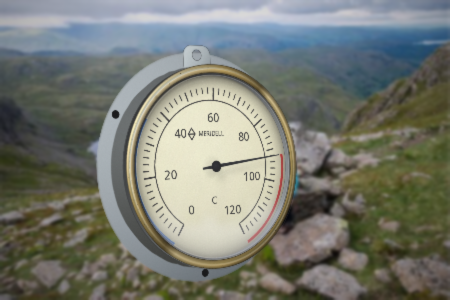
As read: 92,°C
